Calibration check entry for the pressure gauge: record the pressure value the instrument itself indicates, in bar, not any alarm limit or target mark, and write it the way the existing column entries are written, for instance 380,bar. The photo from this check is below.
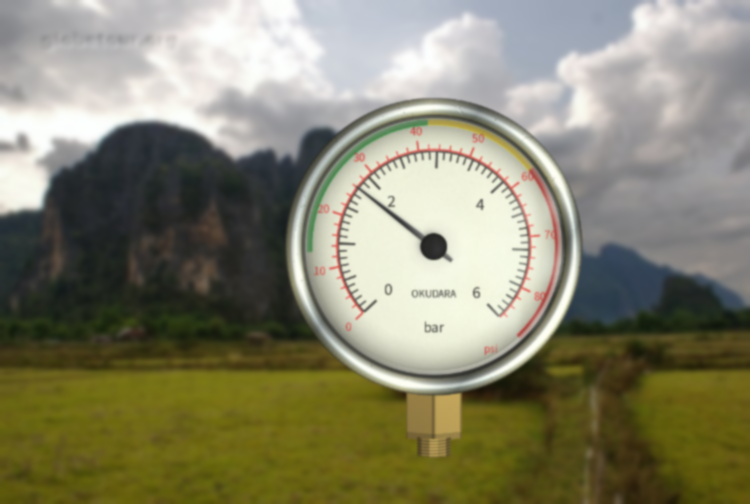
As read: 1.8,bar
